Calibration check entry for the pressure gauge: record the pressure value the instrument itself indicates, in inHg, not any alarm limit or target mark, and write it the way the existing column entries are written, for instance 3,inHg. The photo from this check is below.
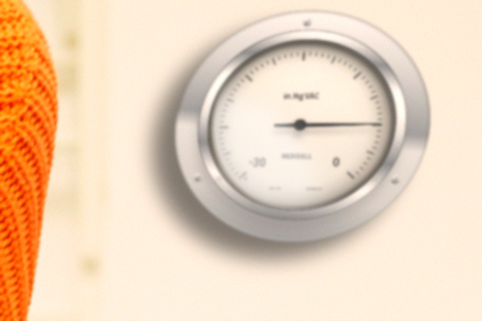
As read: -5,inHg
